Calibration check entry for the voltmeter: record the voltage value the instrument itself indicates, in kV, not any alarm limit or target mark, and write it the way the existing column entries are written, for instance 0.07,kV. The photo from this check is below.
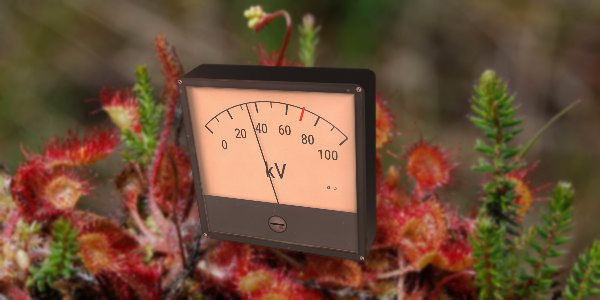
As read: 35,kV
